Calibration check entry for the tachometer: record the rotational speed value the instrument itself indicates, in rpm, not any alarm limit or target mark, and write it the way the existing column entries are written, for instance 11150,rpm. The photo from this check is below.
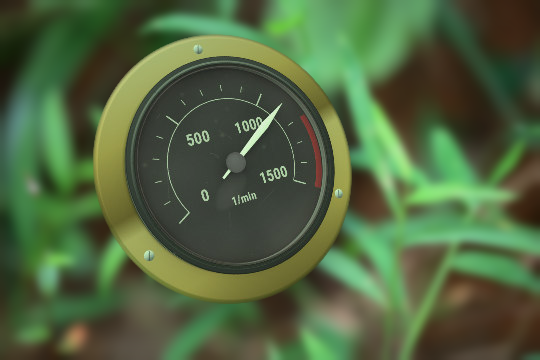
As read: 1100,rpm
